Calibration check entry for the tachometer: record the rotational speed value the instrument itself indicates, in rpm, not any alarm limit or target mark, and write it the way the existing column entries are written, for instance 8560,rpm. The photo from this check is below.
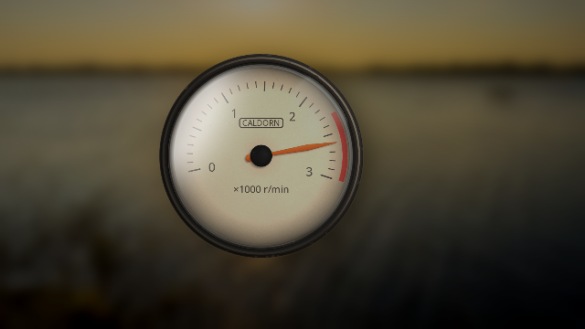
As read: 2600,rpm
